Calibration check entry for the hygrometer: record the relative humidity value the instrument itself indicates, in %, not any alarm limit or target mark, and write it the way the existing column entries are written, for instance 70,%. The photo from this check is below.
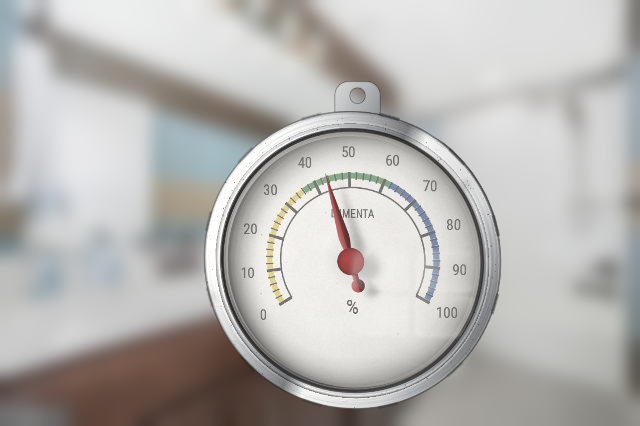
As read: 44,%
